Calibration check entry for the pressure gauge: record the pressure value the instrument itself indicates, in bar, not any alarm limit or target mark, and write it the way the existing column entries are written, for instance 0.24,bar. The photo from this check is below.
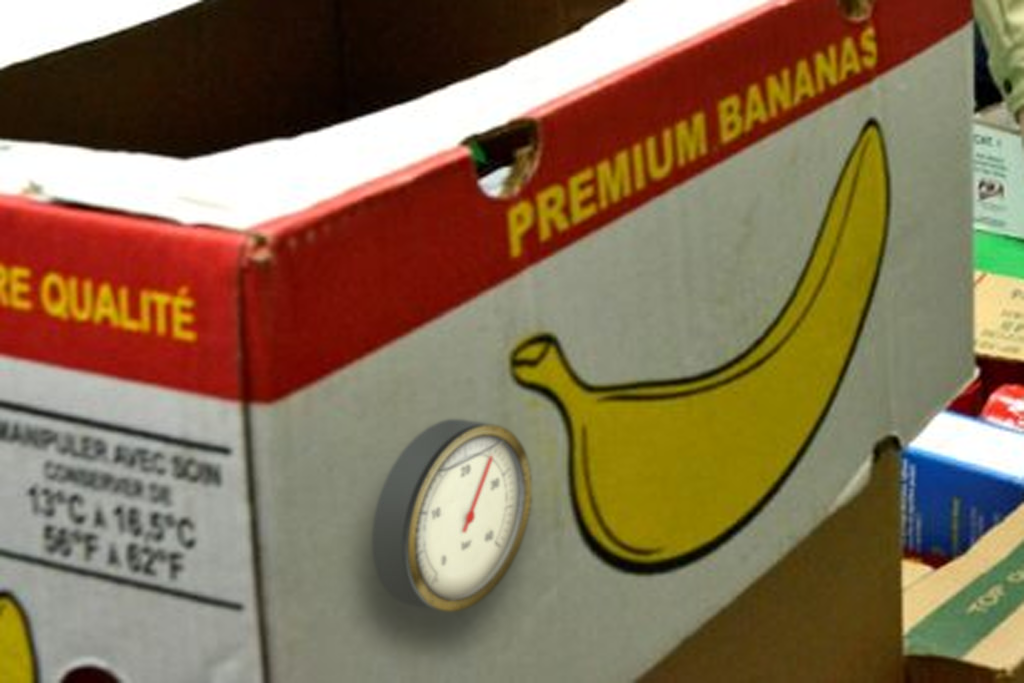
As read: 25,bar
